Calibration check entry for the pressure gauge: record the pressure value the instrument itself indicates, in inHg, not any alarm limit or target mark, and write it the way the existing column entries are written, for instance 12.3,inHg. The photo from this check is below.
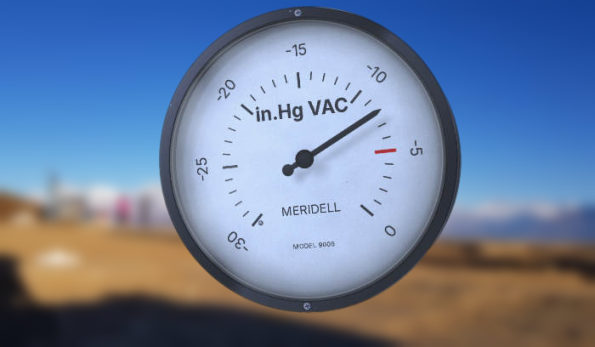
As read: -8,inHg
